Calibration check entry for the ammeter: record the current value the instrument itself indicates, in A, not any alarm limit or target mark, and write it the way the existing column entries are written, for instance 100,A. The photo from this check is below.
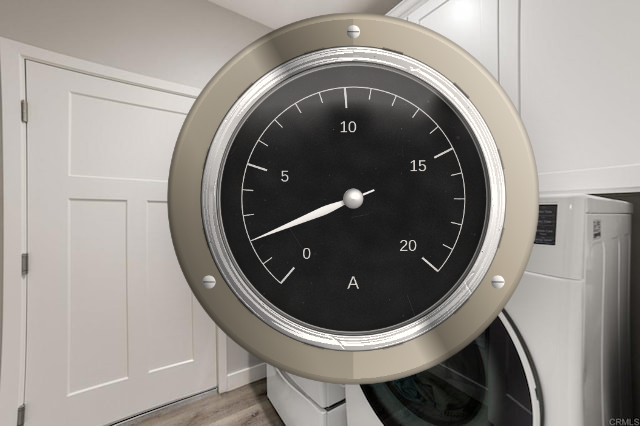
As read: 2,A
